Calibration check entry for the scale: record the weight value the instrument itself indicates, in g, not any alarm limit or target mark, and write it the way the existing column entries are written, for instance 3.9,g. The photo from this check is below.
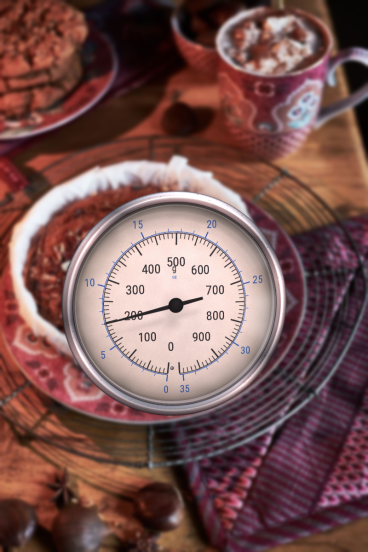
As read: 200,g
